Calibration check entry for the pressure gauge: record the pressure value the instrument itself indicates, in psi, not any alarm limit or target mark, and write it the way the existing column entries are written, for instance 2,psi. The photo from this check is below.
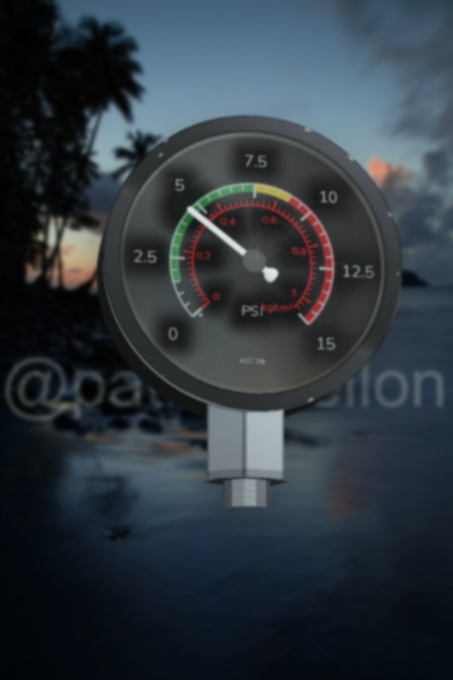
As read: 4.5,psi
